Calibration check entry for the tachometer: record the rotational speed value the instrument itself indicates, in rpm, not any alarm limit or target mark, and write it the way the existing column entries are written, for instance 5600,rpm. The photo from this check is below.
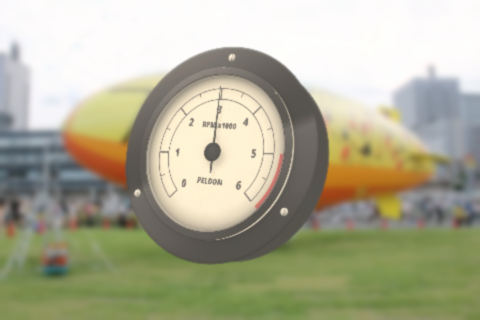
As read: 3000,rpm
